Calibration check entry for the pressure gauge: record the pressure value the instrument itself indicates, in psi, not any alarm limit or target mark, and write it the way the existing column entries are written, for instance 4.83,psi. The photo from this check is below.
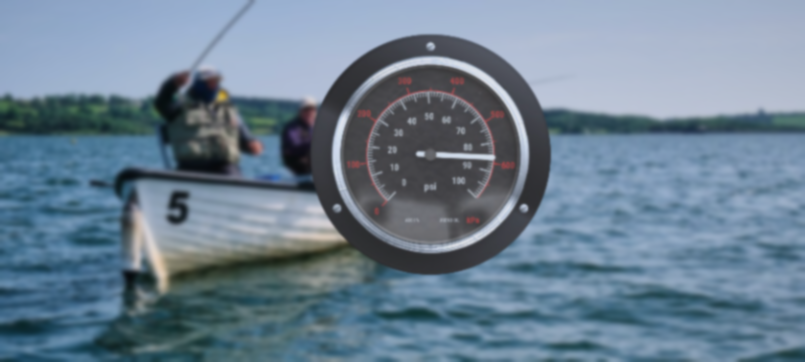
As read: 85,psi
